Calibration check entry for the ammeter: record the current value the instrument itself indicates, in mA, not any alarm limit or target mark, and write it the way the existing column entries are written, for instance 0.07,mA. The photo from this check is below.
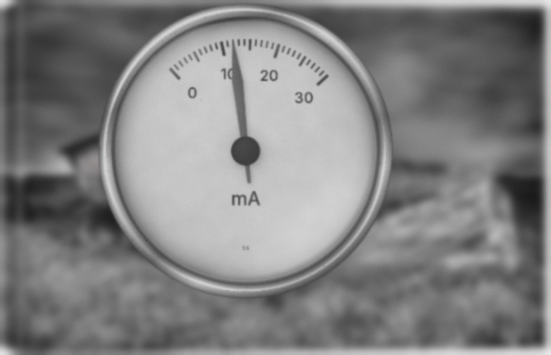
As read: 12,mA
